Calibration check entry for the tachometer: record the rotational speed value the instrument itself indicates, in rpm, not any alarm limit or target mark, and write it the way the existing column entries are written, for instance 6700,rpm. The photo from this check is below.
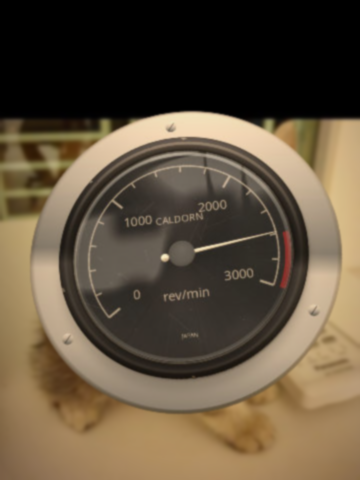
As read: 2600,rpm
